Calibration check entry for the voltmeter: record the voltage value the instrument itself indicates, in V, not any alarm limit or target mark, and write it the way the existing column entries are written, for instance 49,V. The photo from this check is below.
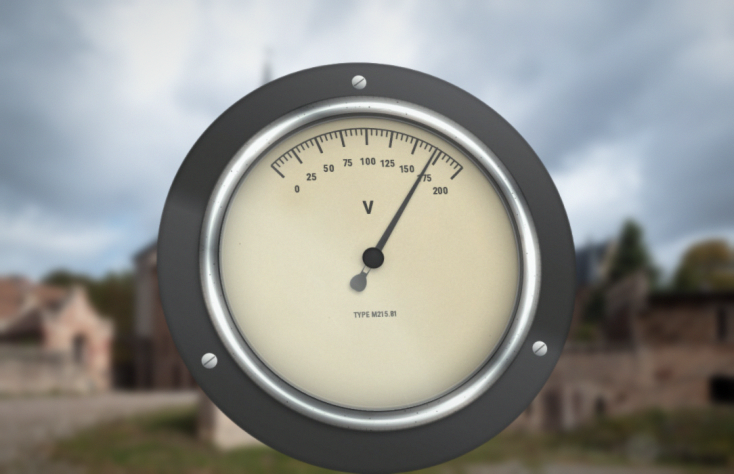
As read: 170,V
